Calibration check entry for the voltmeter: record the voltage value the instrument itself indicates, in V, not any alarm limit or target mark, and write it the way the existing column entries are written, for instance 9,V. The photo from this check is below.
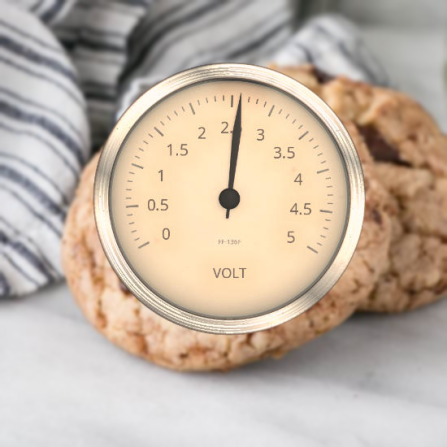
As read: 2.6,V
